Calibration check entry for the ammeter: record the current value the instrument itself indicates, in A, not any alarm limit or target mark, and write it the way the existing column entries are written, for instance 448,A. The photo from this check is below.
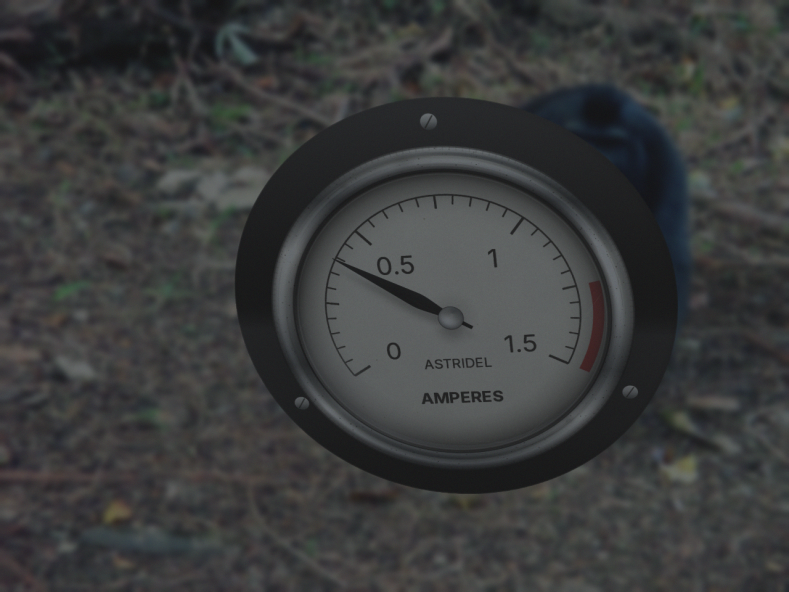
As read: 0.4,A
